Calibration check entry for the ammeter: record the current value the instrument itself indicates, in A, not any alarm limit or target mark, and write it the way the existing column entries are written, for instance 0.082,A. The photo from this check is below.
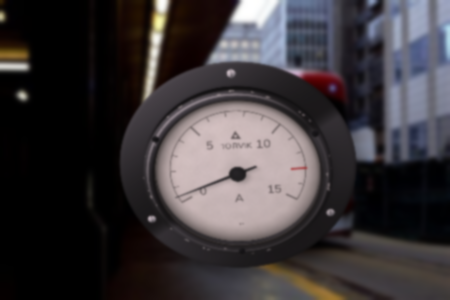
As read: 0.5,A
